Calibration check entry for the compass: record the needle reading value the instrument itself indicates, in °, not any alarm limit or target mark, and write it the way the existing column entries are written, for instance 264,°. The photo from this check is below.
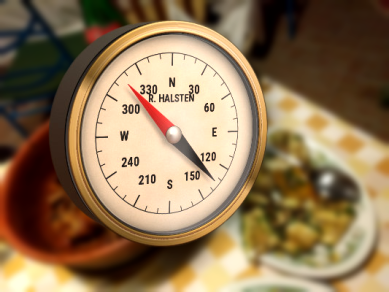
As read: 315,°
